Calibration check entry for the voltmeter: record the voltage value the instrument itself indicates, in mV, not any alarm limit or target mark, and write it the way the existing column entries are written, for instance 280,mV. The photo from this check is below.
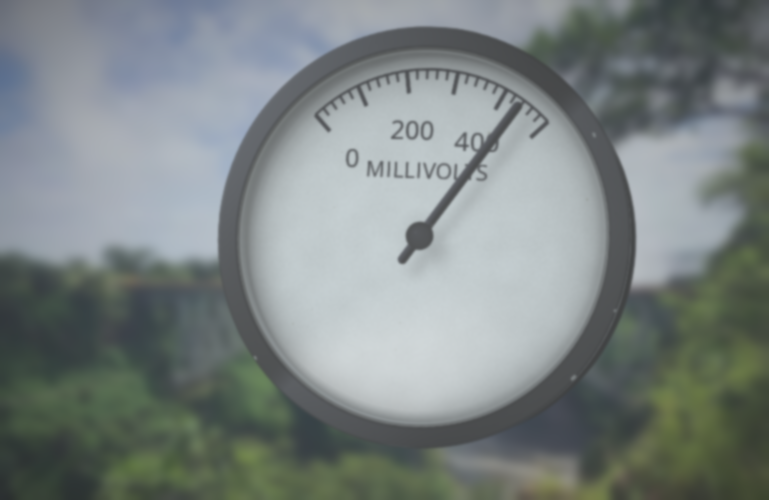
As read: 440,mV
